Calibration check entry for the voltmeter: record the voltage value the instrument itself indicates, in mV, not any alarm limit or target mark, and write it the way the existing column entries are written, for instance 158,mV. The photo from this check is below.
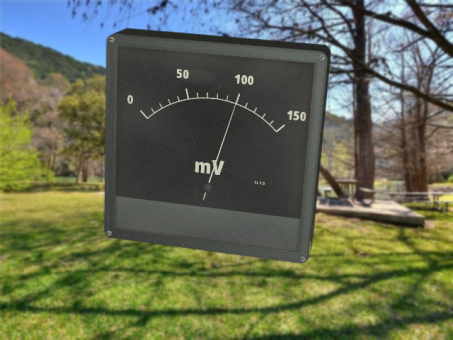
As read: 100,mV
